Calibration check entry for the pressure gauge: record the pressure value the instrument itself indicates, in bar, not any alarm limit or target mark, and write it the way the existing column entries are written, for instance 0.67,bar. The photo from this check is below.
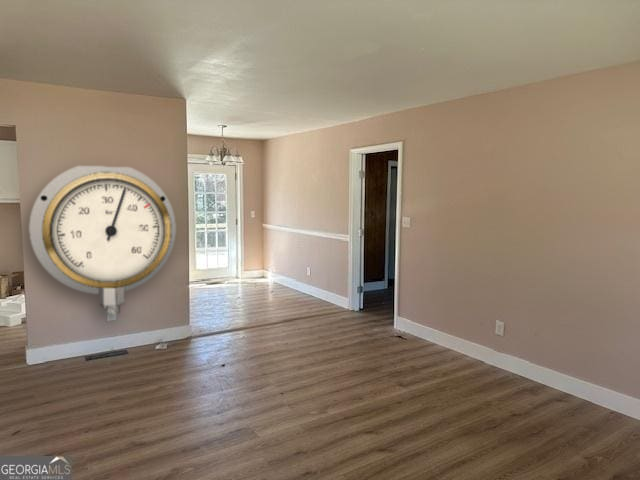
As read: 35,bar
